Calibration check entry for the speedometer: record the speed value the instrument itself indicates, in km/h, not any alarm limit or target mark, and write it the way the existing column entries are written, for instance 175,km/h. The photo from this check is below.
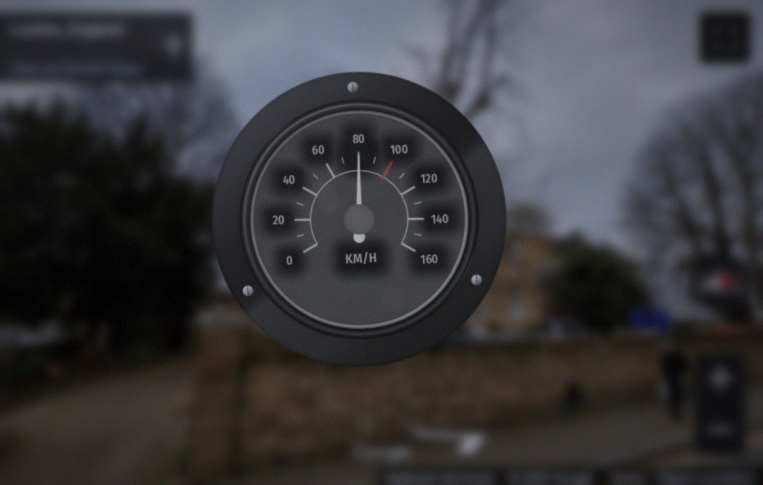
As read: 80,km/h
